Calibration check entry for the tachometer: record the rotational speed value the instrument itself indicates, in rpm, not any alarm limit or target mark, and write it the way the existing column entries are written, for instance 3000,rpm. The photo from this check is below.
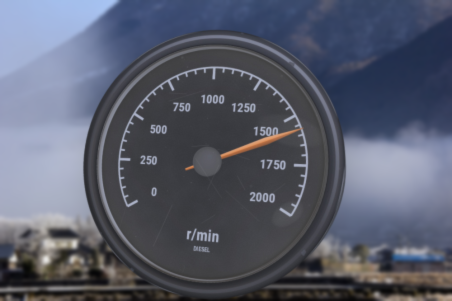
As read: 1575,rpm
